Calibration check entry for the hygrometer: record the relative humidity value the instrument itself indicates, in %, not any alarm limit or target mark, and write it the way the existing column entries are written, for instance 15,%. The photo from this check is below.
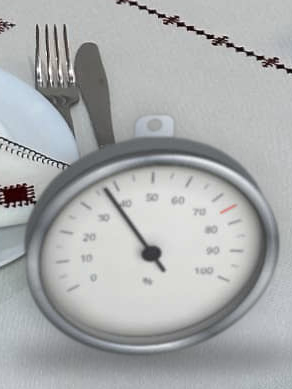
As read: 37.5,%
